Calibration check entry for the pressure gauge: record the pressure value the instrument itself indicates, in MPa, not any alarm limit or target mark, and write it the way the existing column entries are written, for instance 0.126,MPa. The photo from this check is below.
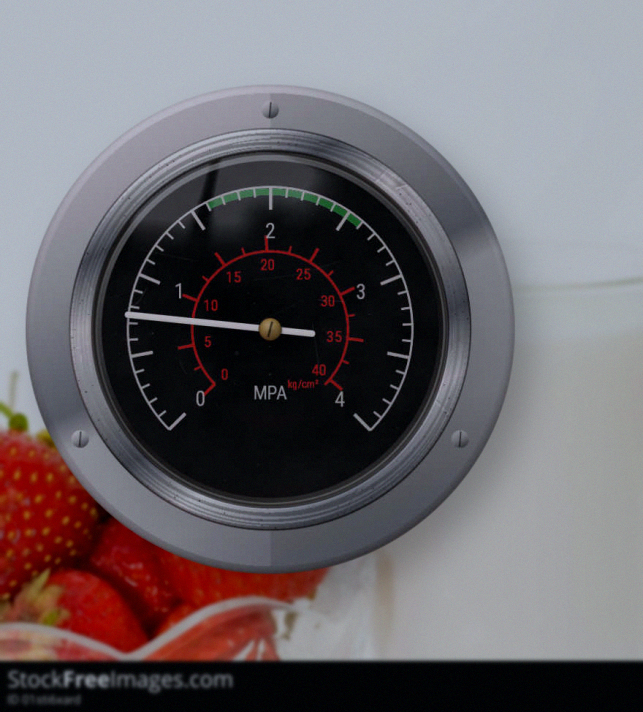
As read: 0.75,MPa
